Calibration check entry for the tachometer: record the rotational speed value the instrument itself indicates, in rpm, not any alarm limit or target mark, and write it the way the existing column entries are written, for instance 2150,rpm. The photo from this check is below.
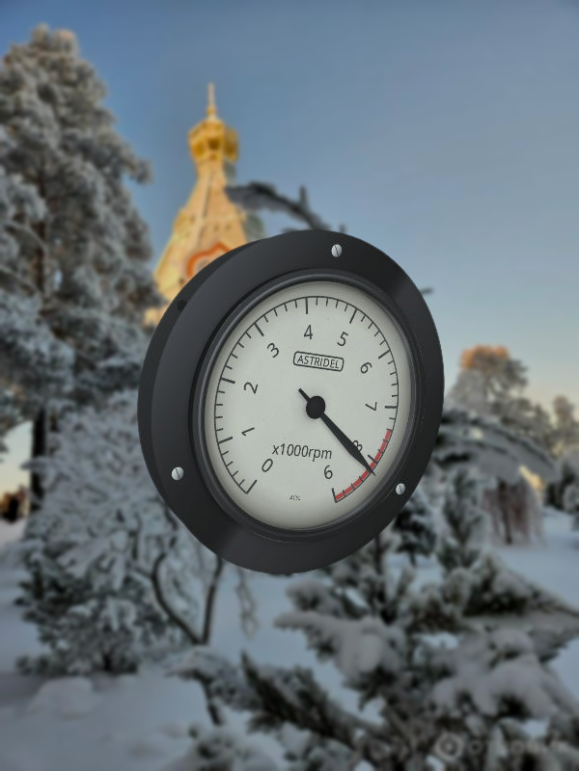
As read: 8200,rpm
